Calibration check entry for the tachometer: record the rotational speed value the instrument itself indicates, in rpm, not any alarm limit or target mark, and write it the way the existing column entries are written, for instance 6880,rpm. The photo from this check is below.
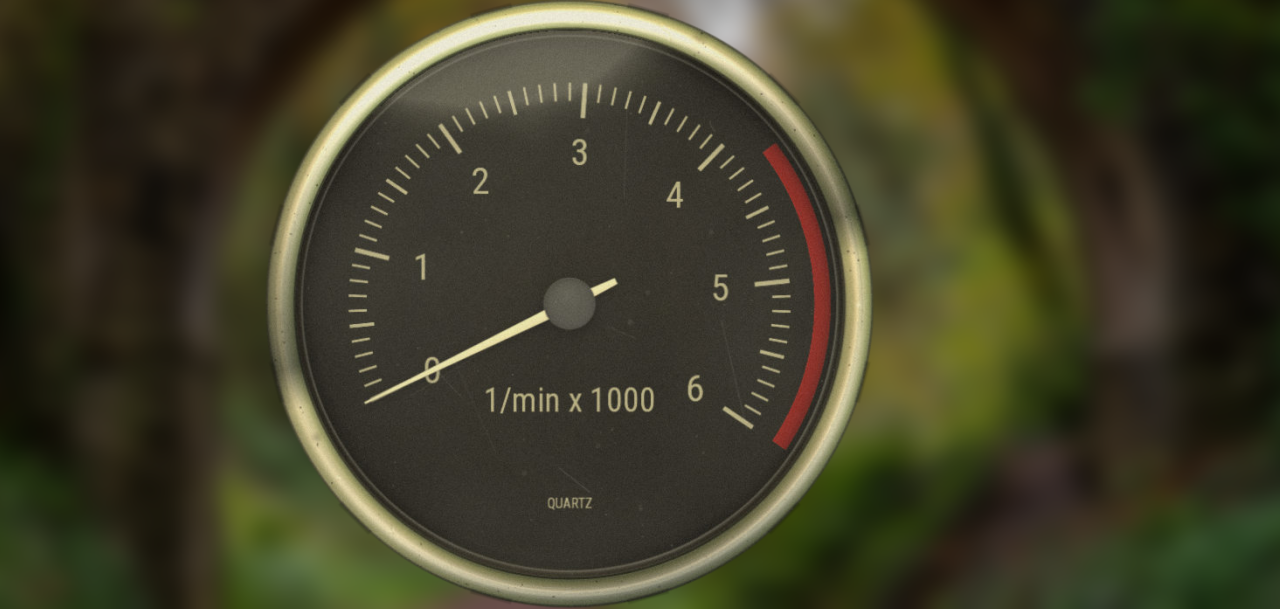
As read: 0,rpm
